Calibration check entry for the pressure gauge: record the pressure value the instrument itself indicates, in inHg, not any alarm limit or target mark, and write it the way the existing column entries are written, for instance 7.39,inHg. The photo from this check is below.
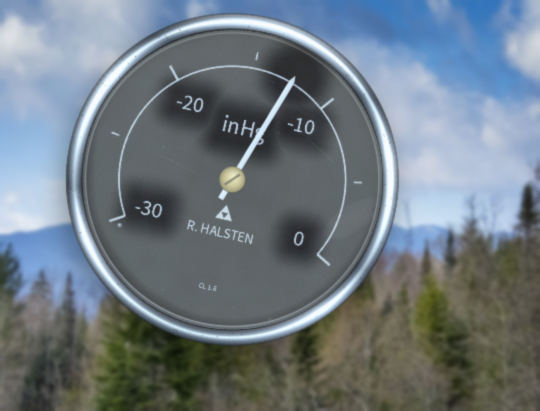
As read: -12.5,inHg
